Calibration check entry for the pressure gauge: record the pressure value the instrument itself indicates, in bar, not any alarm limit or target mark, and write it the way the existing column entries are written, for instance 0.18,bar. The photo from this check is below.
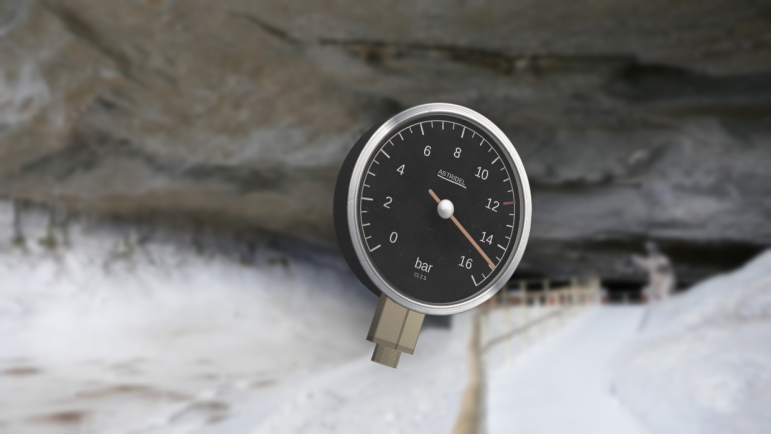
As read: 15,bar
